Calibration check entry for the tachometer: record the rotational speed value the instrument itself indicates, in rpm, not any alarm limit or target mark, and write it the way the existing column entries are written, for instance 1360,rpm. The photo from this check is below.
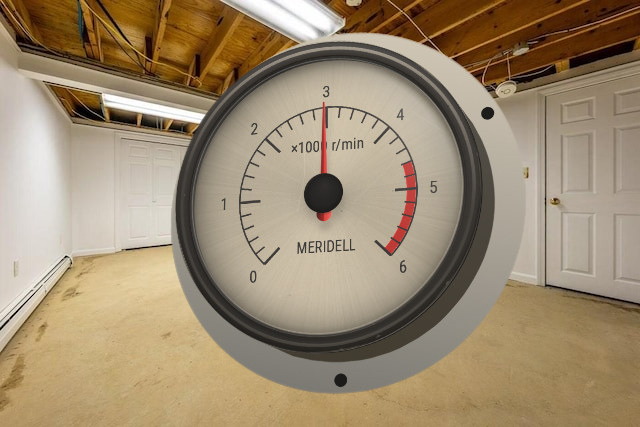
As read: 3000,rpm
